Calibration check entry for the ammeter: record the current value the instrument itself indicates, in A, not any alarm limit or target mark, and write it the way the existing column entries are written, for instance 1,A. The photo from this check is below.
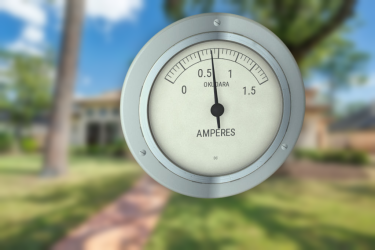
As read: 0.65,A
